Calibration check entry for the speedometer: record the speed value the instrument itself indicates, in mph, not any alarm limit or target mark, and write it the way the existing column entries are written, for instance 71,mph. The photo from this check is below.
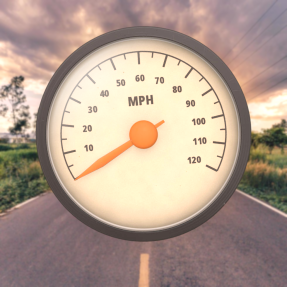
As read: 0,mph
